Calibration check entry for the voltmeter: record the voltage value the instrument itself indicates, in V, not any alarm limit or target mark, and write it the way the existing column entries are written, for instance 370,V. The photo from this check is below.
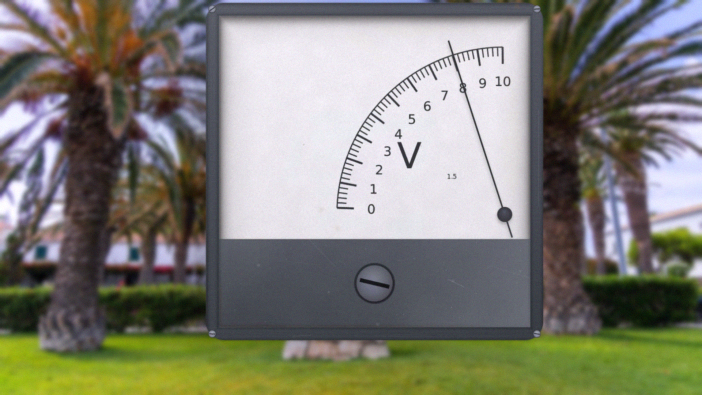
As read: 8,V
